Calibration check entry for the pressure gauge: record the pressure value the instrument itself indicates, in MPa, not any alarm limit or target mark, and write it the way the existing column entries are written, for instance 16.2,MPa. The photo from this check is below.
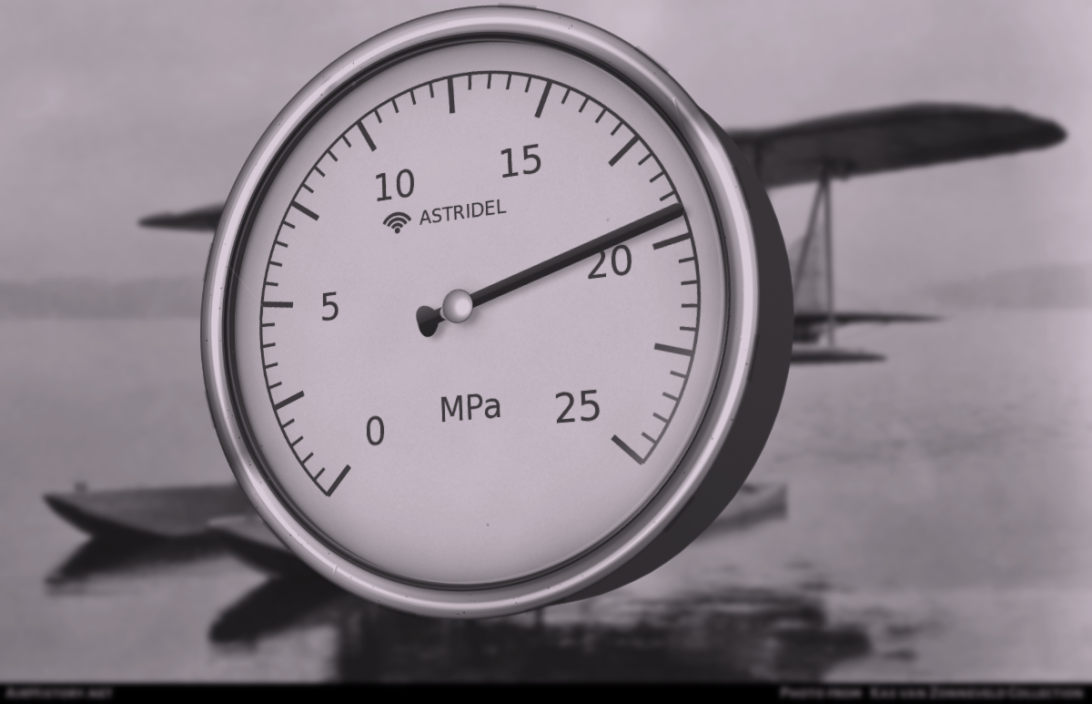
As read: 19.5,MPa
